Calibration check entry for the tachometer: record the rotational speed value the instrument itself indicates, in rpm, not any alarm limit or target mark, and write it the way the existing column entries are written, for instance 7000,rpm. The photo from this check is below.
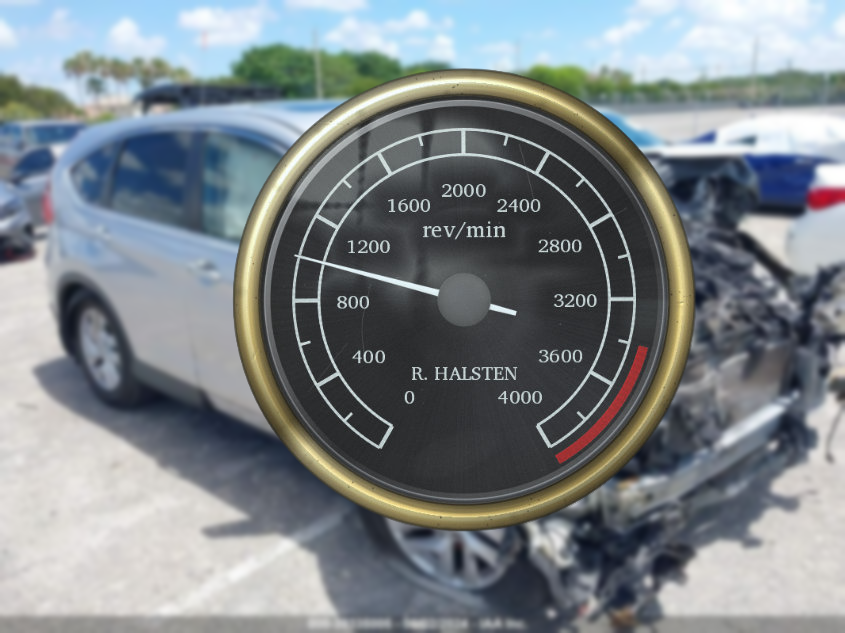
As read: 1000,rpm
